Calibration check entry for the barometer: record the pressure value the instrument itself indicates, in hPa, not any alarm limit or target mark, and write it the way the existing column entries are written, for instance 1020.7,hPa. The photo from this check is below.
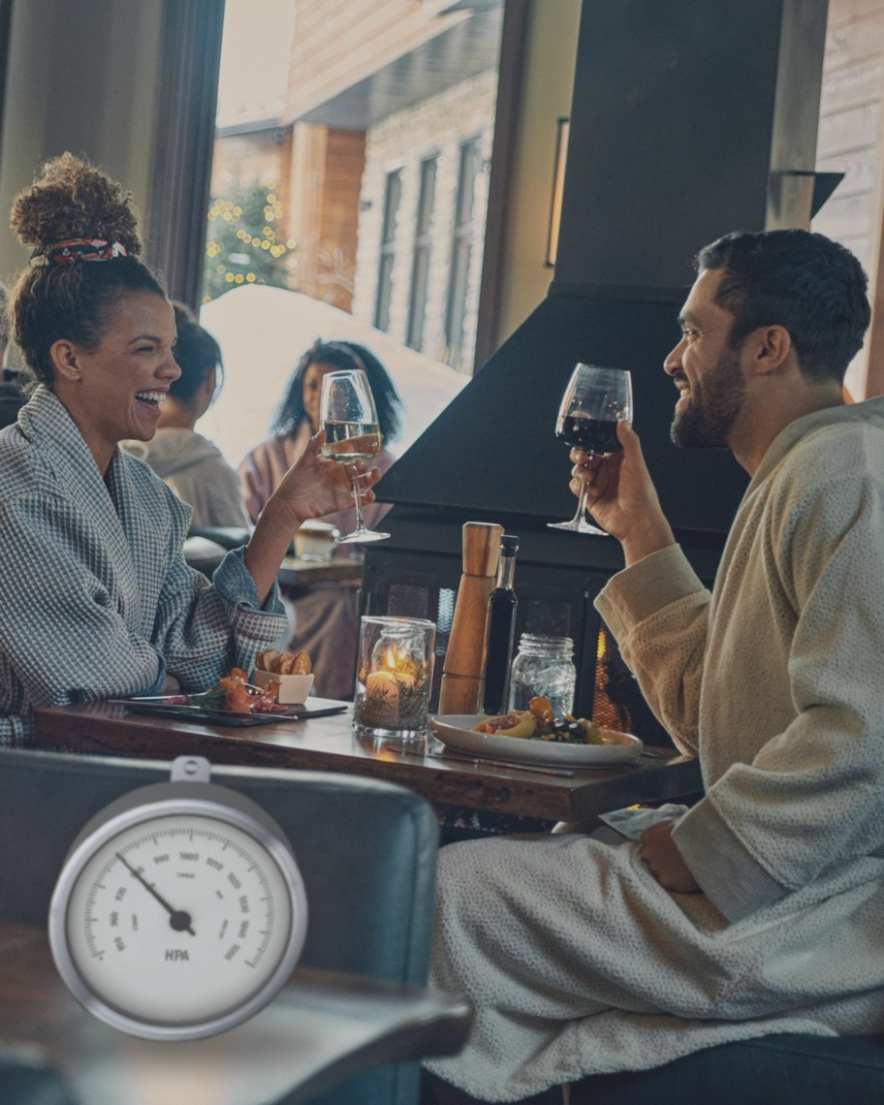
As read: 980,hPa
